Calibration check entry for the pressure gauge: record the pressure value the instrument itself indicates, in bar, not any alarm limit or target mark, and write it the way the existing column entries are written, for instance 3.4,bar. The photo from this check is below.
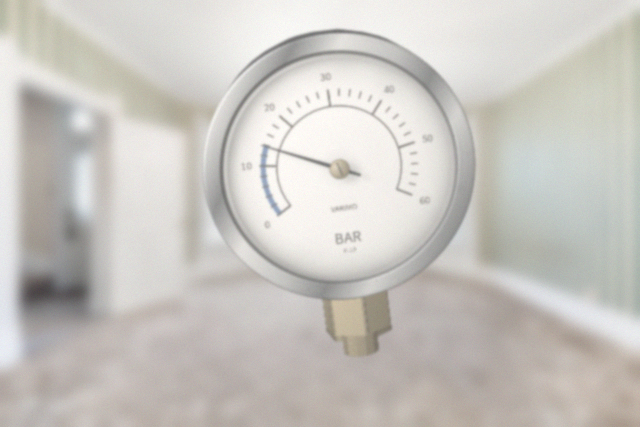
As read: 14,bar
